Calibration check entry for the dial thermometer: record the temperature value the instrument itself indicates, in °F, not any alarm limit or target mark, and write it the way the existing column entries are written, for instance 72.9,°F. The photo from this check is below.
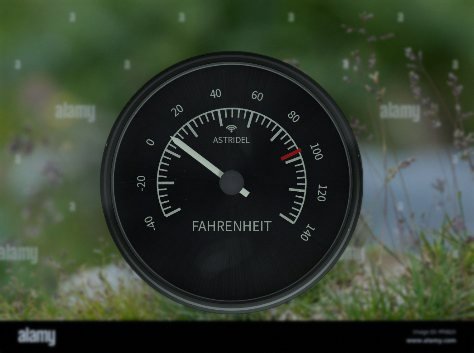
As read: 8,°F
